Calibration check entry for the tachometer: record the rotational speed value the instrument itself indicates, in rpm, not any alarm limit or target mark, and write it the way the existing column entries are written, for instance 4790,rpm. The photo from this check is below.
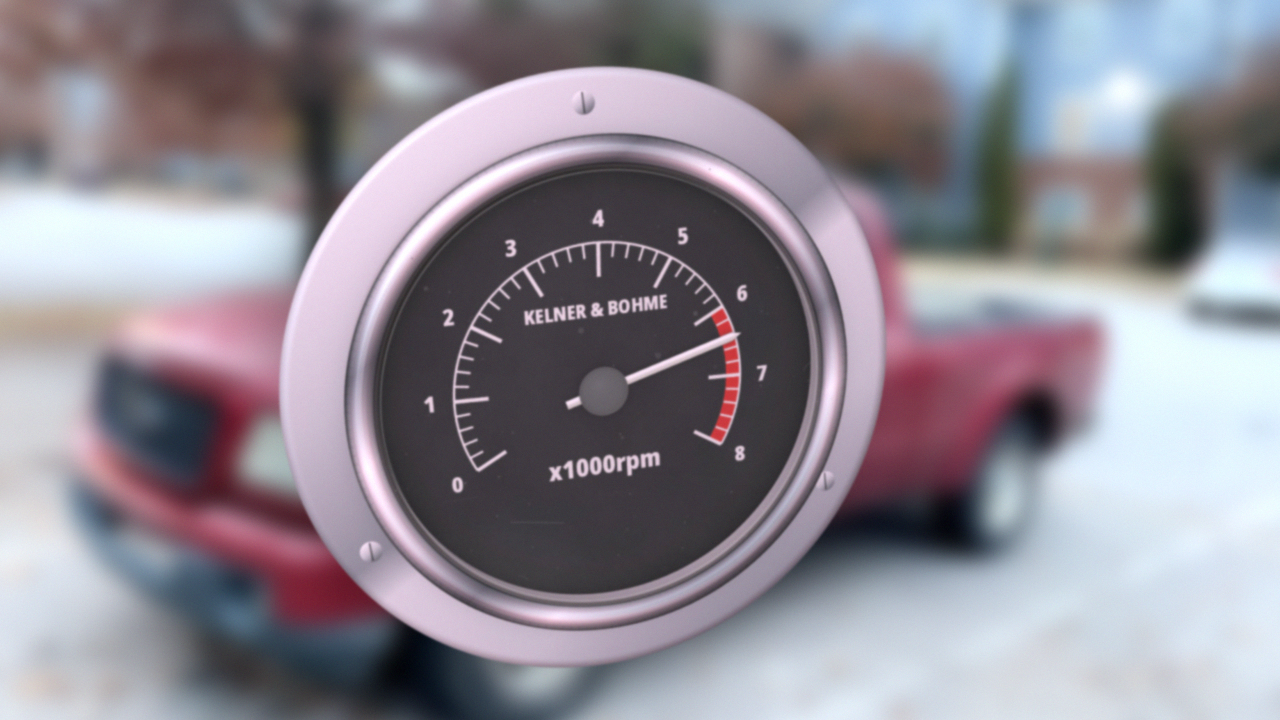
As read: 6400,rpm
